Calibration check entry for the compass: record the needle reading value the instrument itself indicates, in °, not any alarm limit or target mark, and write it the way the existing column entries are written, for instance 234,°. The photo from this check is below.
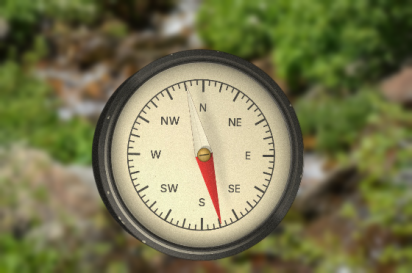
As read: 165,°
